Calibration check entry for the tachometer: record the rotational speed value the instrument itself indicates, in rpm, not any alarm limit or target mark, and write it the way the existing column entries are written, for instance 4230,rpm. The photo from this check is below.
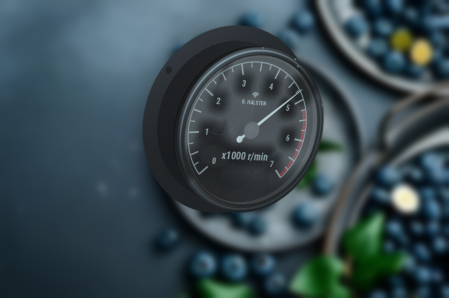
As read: 4750,rpm
